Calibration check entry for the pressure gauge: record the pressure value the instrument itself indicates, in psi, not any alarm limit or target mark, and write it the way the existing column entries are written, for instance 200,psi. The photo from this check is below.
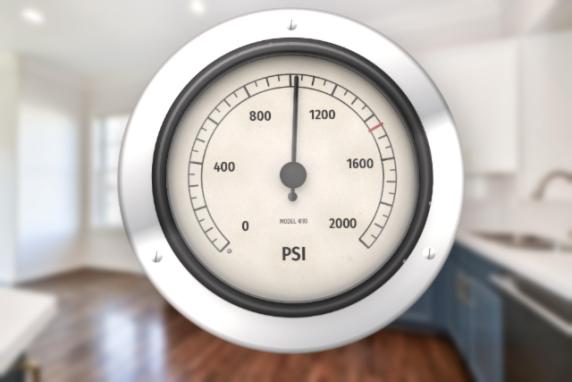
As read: 1025,psi
